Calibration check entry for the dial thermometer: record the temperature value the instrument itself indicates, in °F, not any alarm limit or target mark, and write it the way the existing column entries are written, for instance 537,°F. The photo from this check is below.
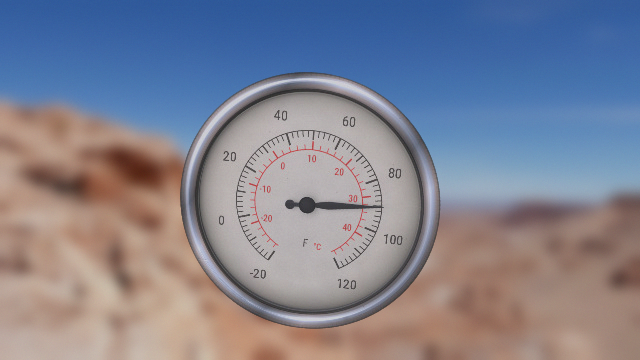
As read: 90,°F
